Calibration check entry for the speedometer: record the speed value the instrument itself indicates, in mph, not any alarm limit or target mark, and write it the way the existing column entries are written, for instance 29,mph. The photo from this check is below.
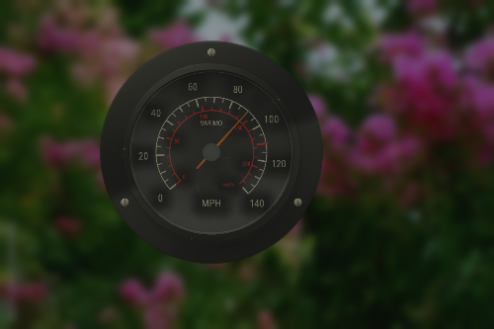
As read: 90,mph
